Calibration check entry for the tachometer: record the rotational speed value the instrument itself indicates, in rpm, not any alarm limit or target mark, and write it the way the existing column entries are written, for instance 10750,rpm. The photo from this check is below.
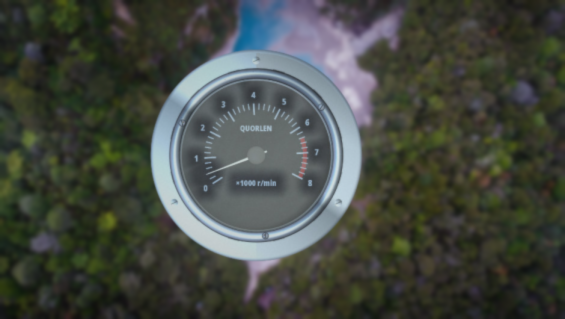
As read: 400,rpm
